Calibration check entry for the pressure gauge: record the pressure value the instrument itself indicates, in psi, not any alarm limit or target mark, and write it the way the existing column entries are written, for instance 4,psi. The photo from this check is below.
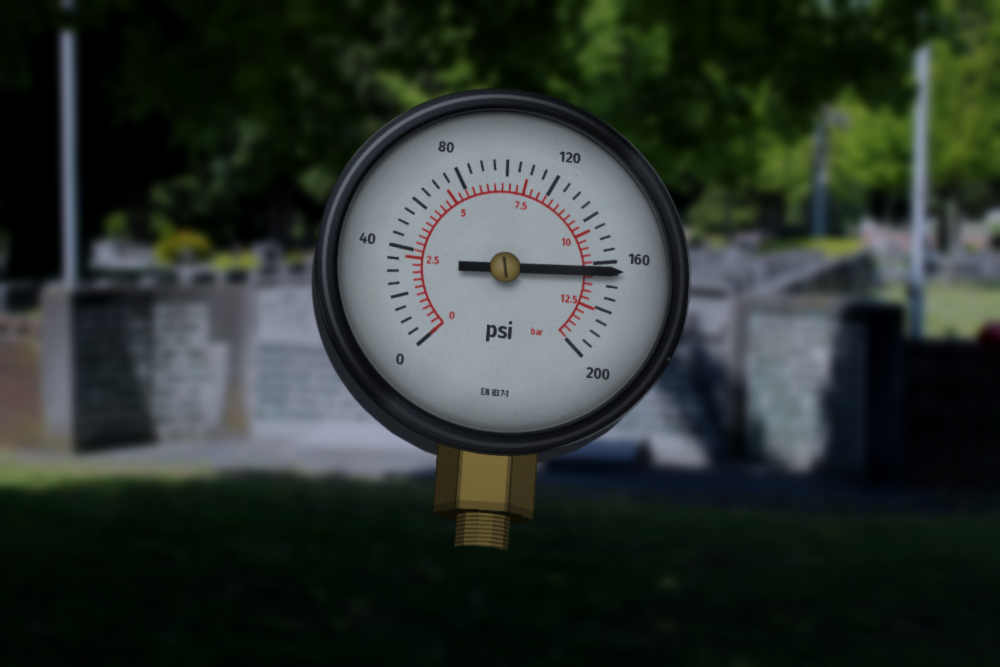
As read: 165,psi
